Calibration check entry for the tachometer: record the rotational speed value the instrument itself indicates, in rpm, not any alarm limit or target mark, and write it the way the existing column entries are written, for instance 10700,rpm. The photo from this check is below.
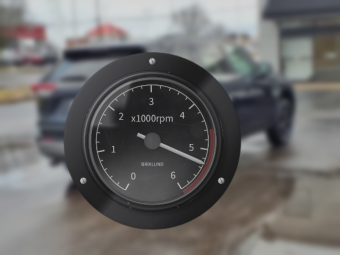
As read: 5300,rpm
